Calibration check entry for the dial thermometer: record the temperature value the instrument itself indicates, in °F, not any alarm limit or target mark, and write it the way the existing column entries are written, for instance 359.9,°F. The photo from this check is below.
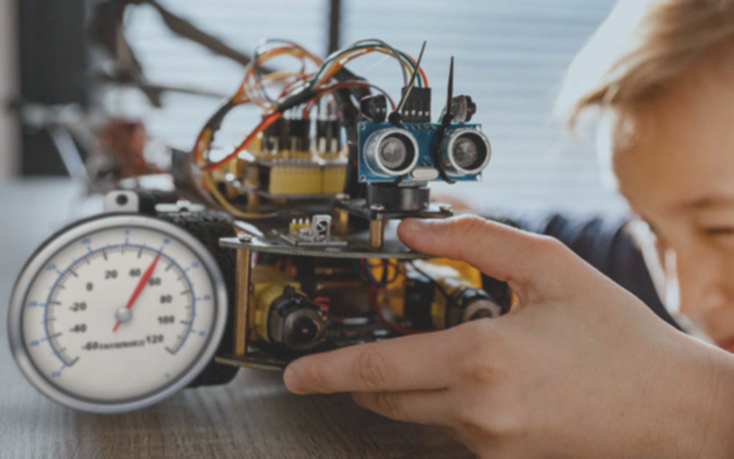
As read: 50,°F
